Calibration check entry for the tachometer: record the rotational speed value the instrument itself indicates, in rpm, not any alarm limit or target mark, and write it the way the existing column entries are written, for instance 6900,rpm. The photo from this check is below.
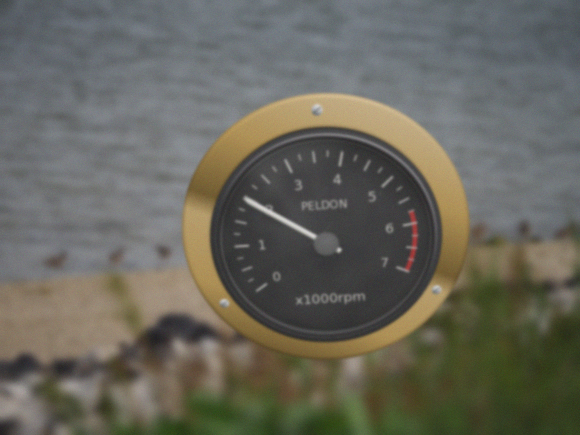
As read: 2000,rpm
